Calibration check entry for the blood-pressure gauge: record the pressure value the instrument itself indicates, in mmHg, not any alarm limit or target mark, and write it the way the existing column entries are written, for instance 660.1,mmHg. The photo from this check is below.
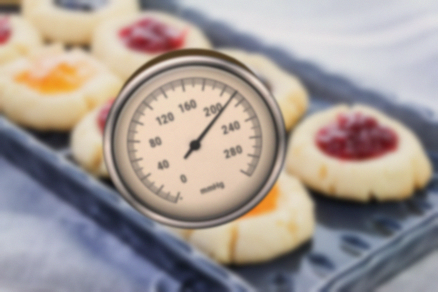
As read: 210,mmHg
